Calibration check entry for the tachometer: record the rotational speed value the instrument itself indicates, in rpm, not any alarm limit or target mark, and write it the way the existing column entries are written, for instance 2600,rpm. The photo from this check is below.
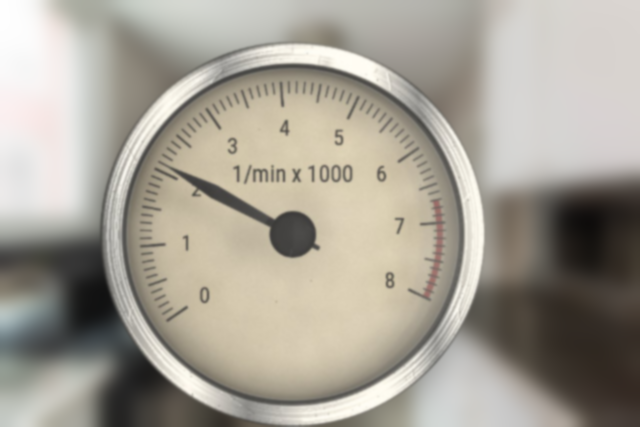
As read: 2100,rpm
